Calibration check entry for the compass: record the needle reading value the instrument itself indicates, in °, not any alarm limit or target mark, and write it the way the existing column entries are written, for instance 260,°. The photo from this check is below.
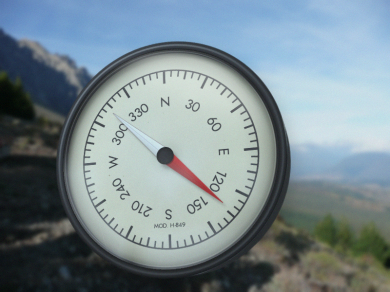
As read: 132.5,°
